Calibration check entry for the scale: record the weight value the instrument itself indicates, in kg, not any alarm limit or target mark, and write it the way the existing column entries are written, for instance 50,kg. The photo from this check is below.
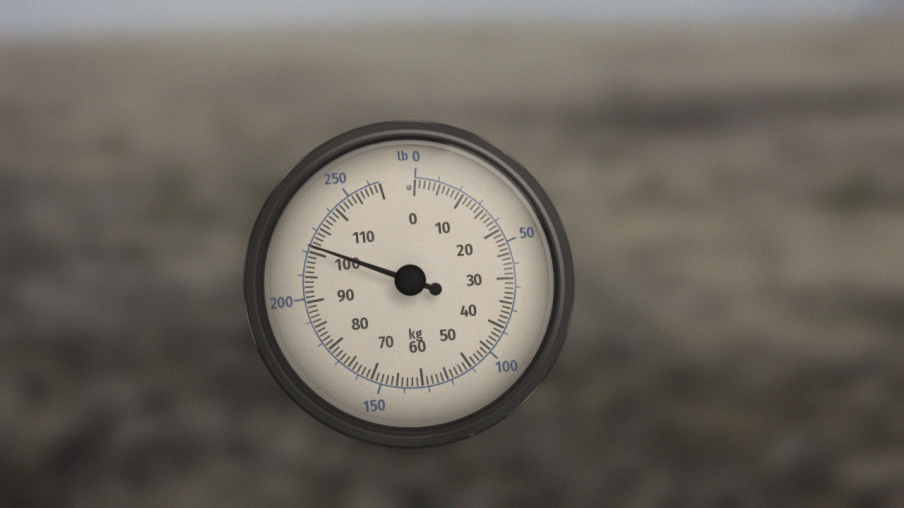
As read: 101,kg
